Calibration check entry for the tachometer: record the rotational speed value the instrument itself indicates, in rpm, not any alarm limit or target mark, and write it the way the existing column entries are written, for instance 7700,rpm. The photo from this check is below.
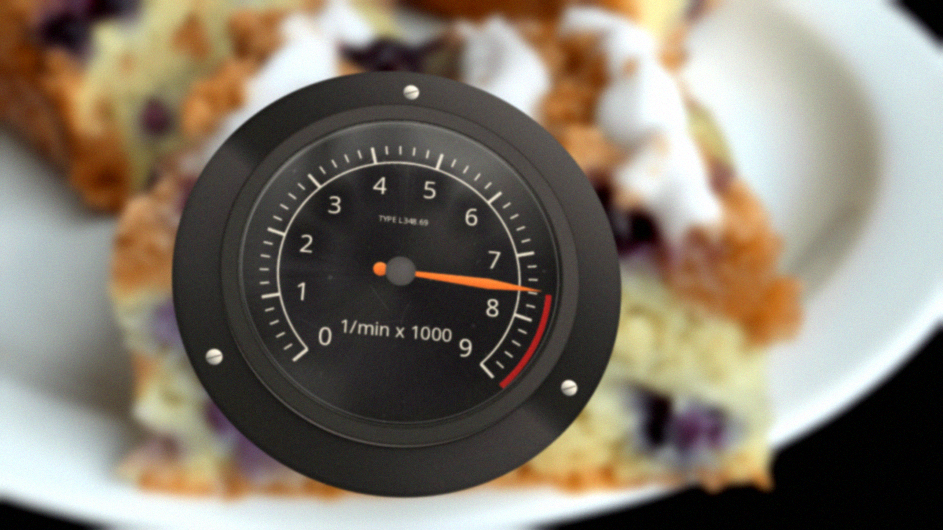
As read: 7600,rpm
